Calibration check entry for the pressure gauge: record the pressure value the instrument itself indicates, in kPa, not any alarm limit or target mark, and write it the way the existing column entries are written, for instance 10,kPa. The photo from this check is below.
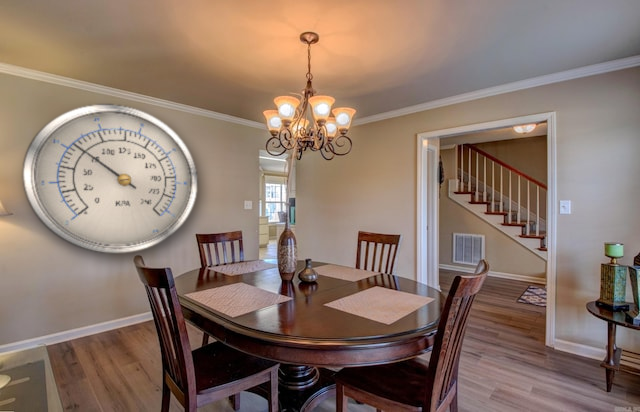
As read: 75,kPa
